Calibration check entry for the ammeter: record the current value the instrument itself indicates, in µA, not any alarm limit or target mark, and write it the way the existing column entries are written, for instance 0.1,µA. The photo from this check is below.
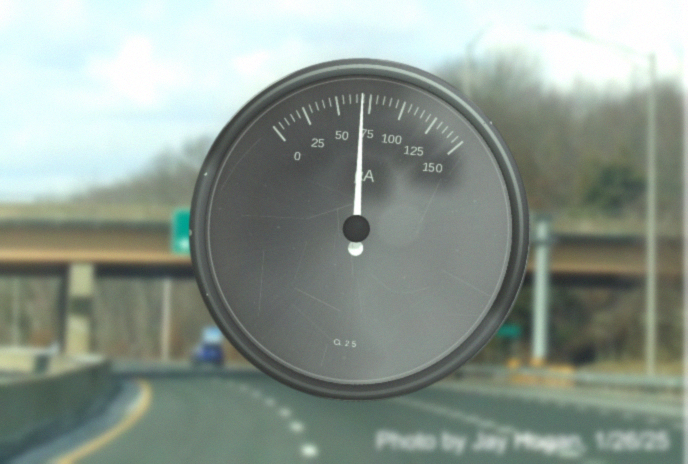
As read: 70,µA
